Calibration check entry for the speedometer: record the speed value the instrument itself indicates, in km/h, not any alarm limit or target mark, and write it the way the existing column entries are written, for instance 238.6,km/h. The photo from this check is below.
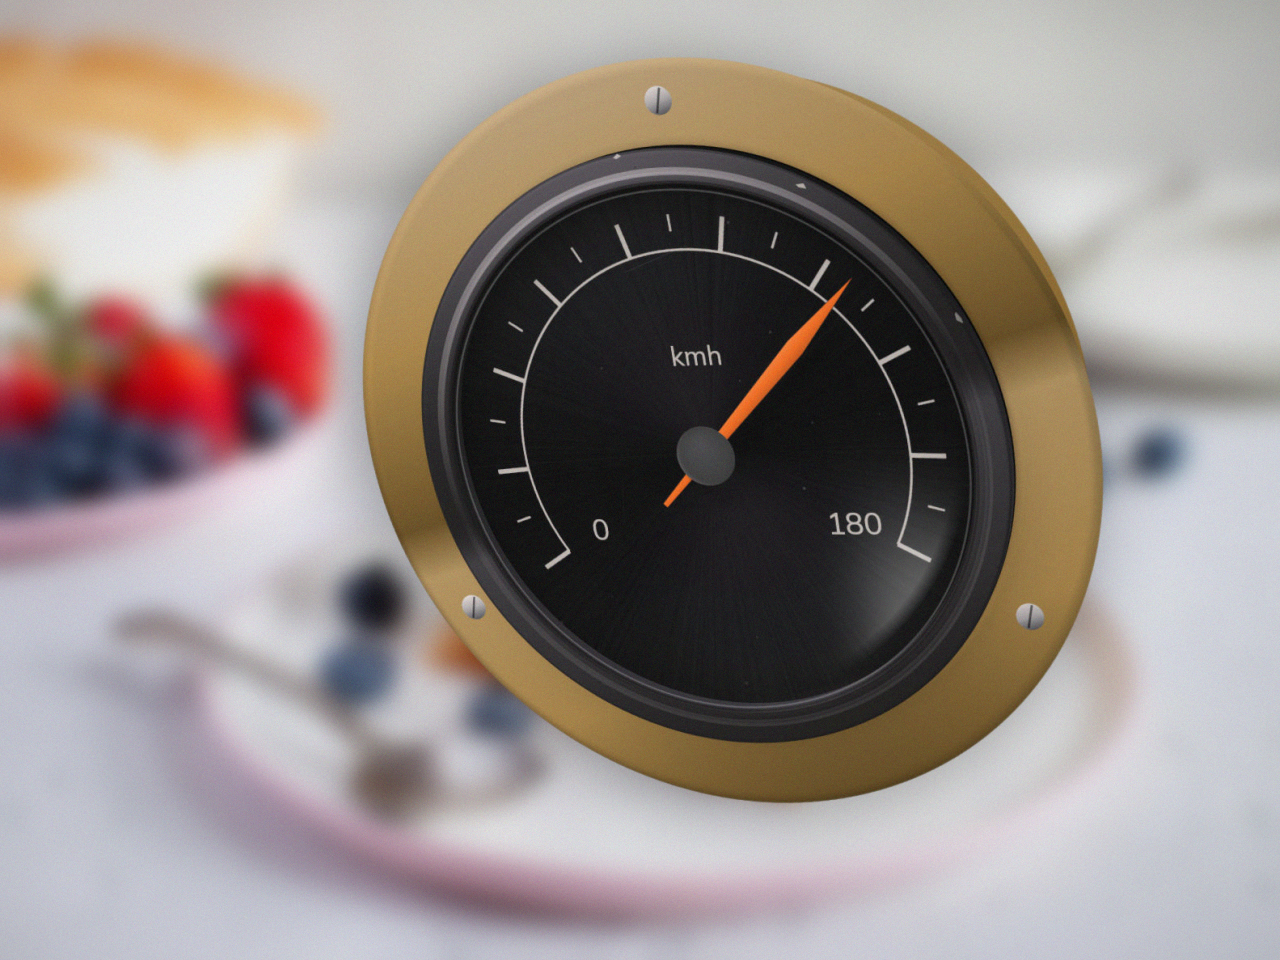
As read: 125,km/h
